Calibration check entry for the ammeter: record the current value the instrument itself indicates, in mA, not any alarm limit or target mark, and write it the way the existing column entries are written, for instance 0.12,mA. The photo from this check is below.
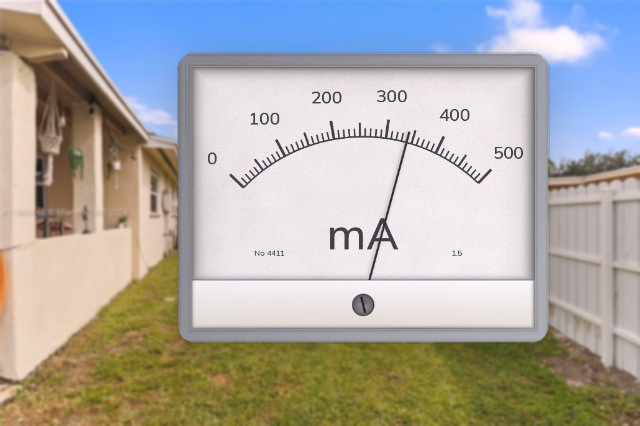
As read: 340,mA
